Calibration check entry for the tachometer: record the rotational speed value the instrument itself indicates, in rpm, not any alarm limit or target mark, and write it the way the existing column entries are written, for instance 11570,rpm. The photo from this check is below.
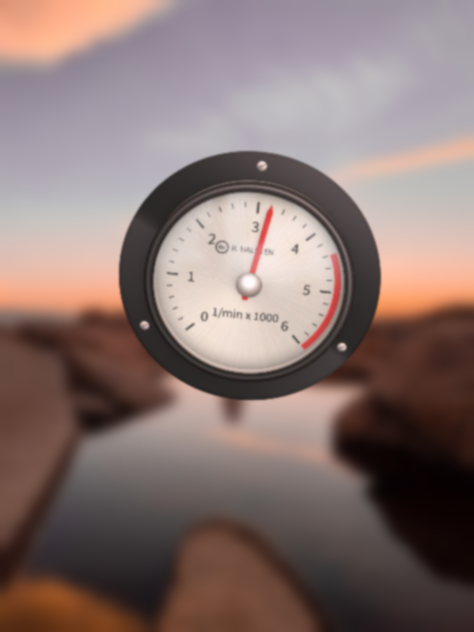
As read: 3200,rpm
